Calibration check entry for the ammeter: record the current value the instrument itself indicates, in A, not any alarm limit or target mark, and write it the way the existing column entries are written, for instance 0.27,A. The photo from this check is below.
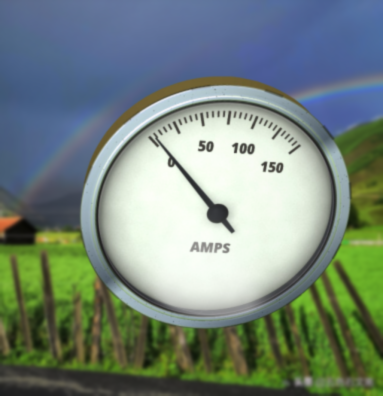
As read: 5,A
